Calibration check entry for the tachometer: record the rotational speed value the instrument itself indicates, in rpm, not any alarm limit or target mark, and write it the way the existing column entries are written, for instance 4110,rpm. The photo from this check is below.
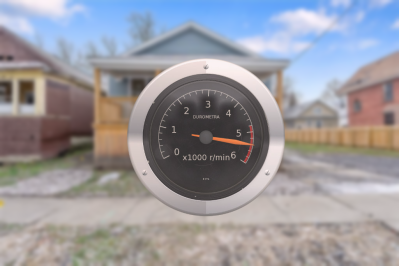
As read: 5400,rpm
